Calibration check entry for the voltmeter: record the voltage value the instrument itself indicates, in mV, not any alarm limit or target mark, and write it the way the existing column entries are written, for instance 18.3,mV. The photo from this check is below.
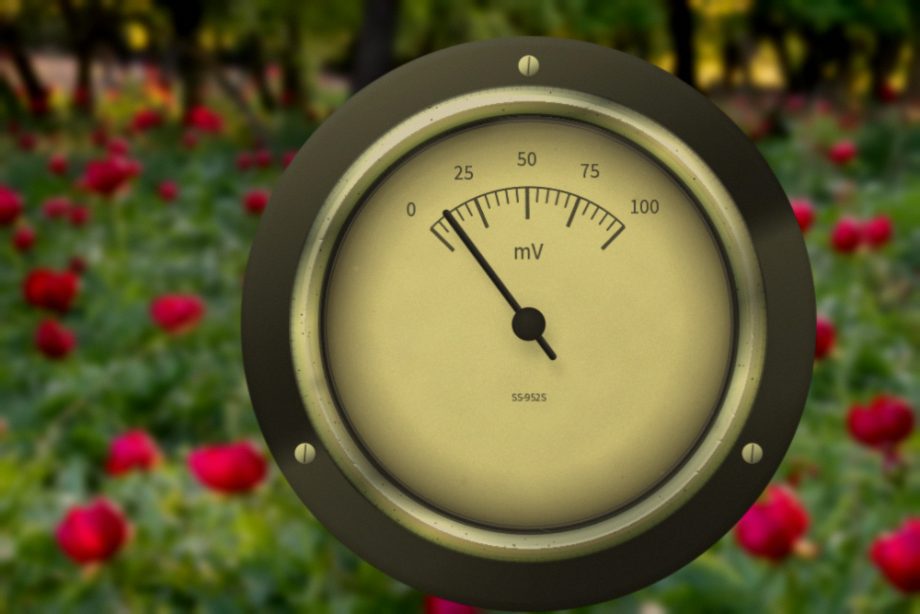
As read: 10,mV
